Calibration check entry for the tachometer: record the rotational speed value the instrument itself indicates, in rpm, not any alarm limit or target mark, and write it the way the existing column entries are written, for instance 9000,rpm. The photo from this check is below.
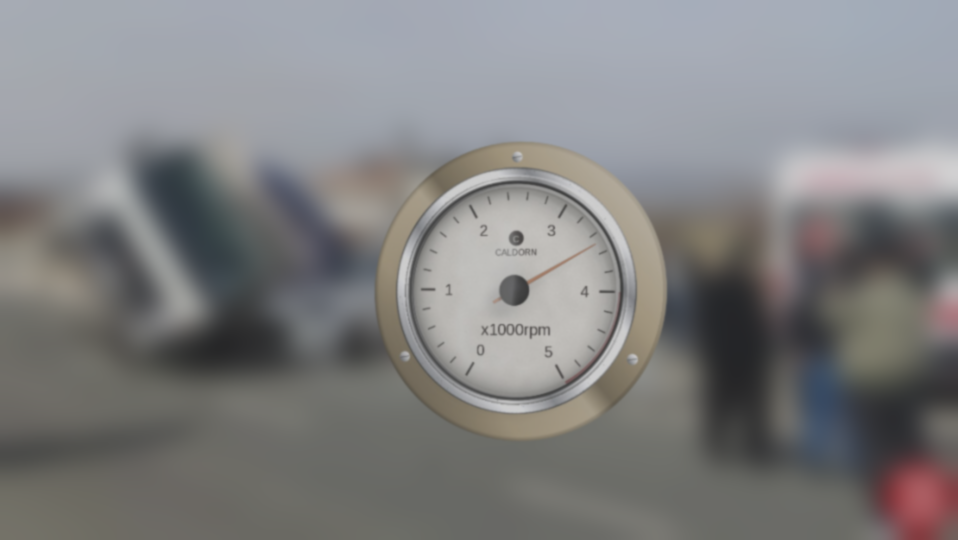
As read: 3500,rpm
